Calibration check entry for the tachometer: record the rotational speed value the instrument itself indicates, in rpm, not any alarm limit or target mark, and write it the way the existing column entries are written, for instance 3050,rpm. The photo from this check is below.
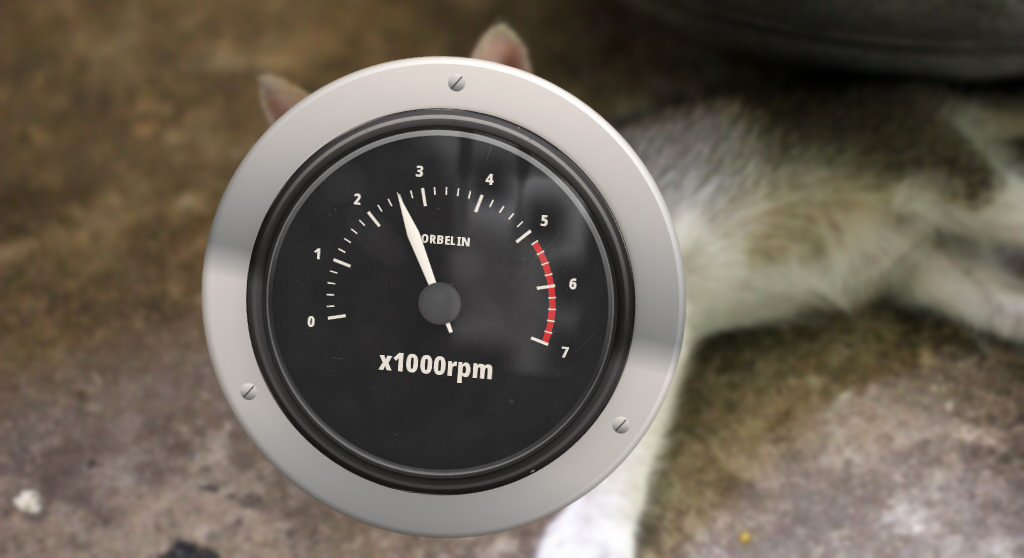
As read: 2600,rpm
